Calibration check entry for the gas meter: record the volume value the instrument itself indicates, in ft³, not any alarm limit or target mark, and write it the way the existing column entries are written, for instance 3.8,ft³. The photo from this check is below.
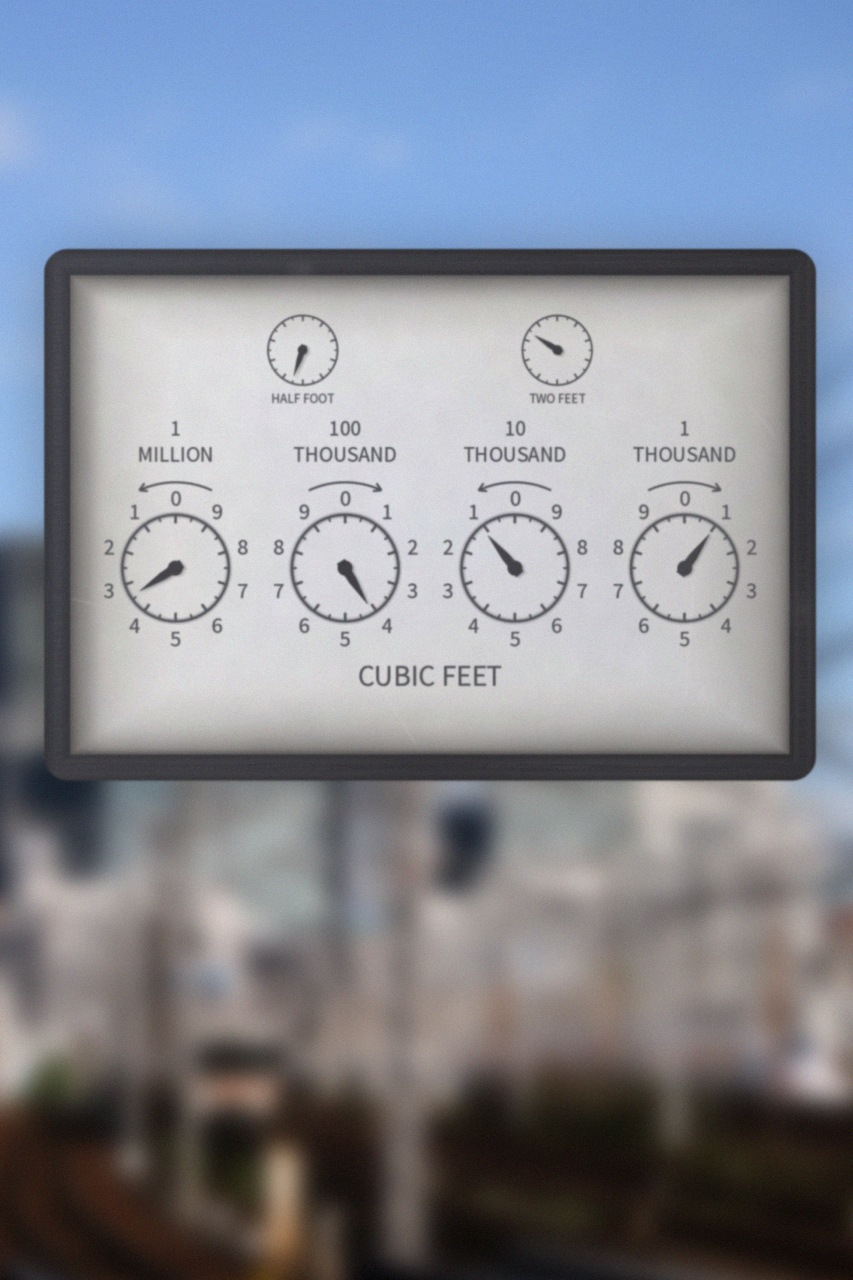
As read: 341100,ft³
